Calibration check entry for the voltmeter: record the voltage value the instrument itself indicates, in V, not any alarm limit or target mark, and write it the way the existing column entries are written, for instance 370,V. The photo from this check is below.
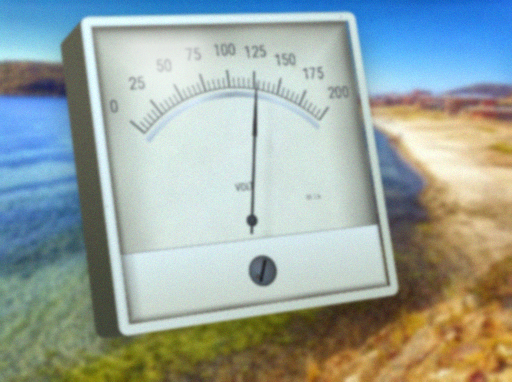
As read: 125,V
